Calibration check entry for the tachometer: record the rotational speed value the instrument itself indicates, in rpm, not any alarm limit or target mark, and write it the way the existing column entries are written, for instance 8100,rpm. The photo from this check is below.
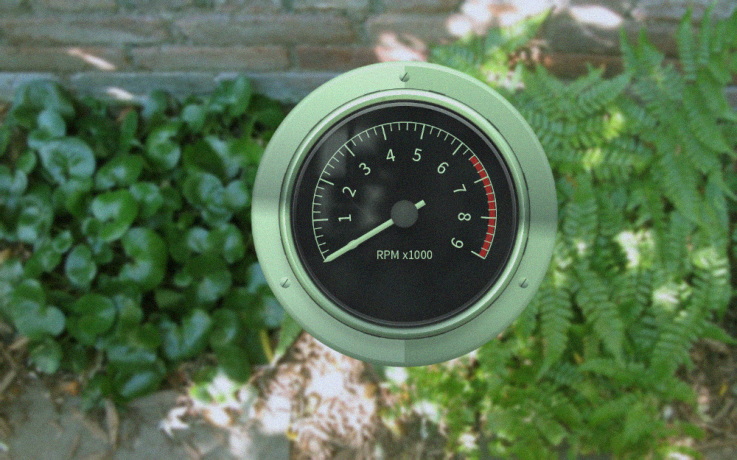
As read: 0,rpm
